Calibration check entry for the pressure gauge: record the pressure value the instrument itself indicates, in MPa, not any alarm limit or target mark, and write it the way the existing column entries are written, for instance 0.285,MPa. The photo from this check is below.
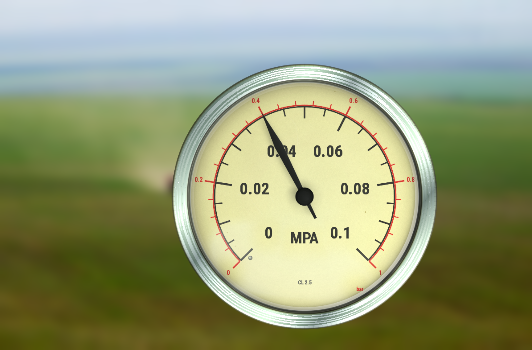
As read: 0.04,MPa
